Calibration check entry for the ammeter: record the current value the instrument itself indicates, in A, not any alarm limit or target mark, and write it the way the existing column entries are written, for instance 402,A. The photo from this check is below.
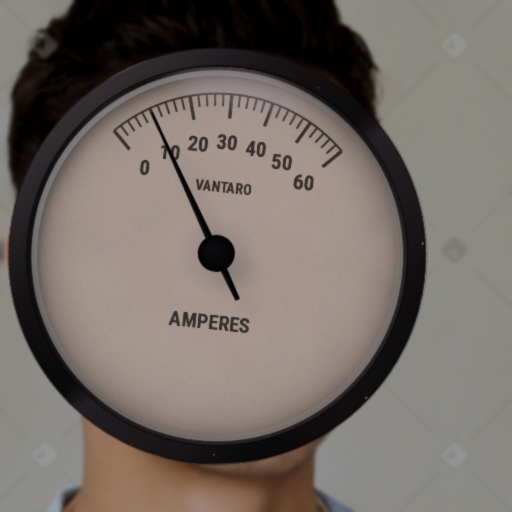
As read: 10,A
